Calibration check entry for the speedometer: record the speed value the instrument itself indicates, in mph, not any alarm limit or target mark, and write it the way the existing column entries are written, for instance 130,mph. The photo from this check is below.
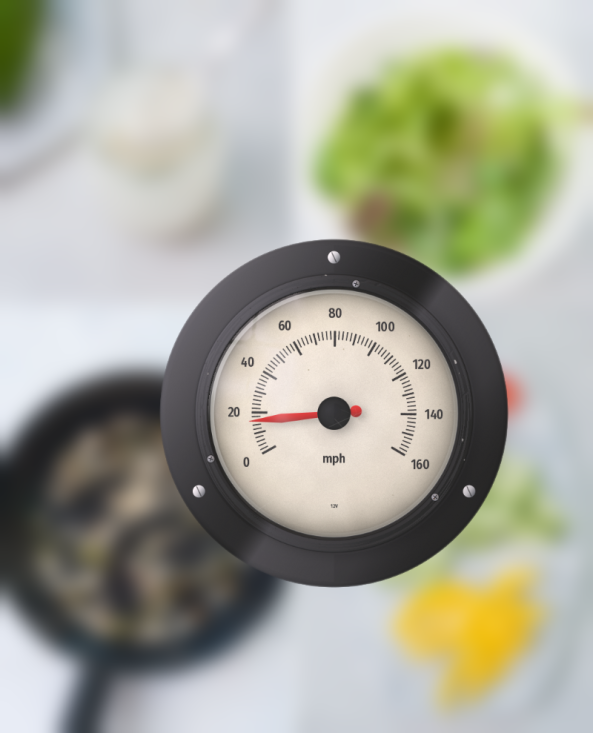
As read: 16,mph
